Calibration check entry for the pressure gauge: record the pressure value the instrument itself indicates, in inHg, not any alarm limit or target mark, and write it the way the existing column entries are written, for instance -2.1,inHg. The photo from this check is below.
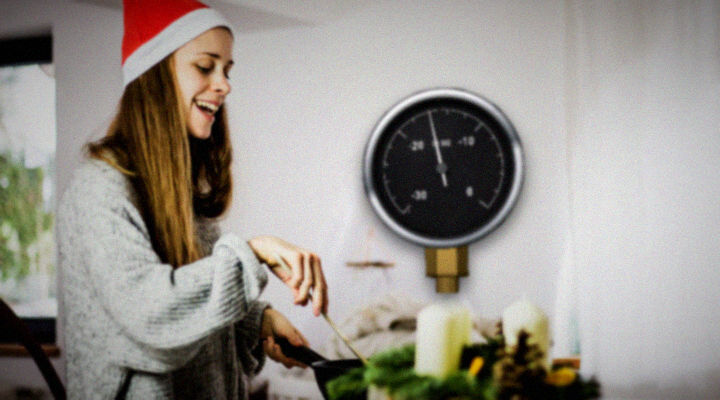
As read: -16,inHg
